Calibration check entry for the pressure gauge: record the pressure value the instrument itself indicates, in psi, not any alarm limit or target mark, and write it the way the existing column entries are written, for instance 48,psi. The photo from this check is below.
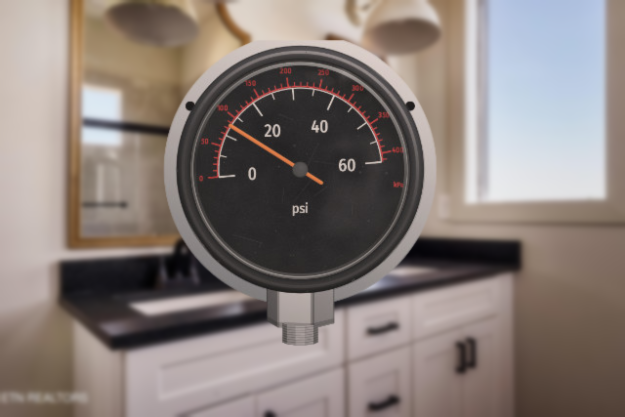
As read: 12.5,psi
